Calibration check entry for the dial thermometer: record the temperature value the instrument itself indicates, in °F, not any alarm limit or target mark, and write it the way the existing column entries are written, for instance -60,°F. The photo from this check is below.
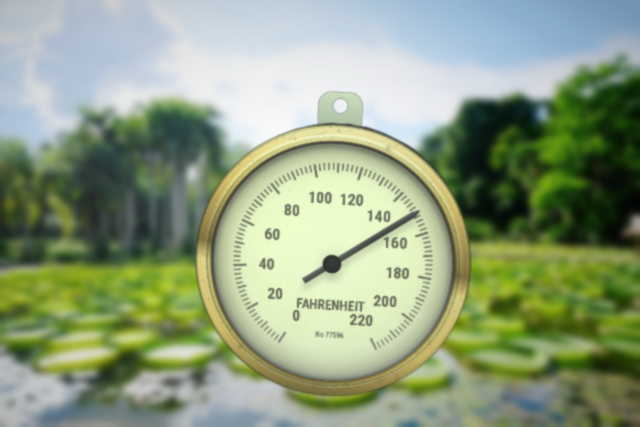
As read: 150,°F
